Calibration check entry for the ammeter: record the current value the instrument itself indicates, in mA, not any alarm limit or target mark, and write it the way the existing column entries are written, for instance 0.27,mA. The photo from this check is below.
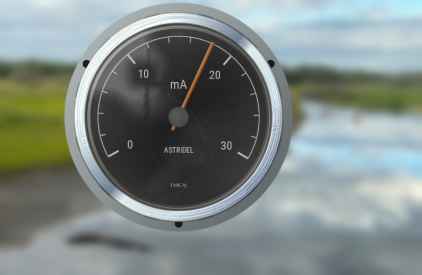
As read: 18,mA
